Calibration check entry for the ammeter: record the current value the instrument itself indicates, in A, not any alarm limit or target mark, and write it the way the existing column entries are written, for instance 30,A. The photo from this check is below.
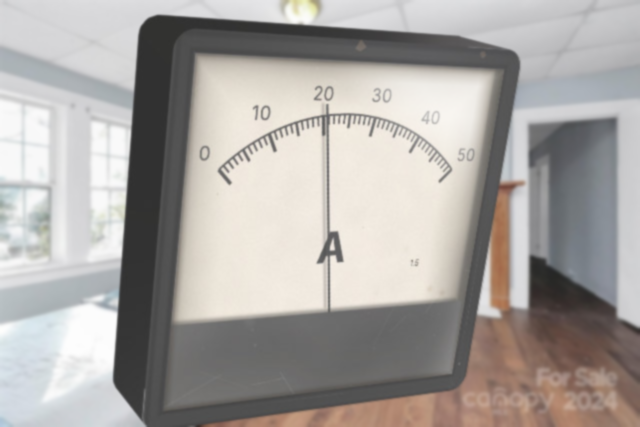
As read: 20,A
